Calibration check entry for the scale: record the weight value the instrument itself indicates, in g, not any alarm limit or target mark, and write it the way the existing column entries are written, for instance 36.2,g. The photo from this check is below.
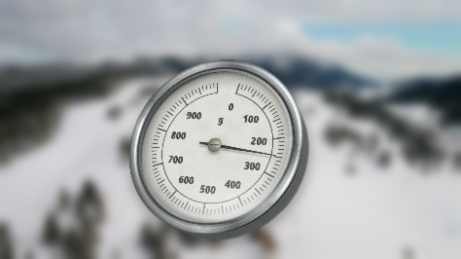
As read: 250,g
